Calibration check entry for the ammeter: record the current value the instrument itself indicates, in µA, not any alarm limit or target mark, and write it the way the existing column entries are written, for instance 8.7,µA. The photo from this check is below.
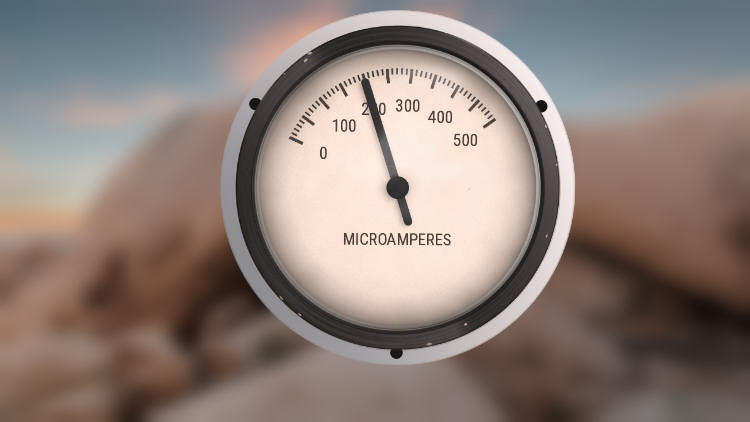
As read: 200,µA
